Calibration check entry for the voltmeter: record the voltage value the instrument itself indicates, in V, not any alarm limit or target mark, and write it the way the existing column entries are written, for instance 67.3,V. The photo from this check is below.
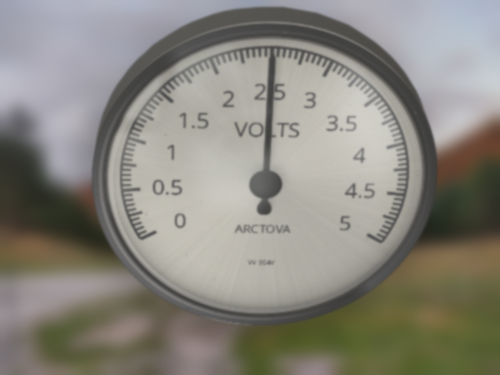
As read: 2.5,V
